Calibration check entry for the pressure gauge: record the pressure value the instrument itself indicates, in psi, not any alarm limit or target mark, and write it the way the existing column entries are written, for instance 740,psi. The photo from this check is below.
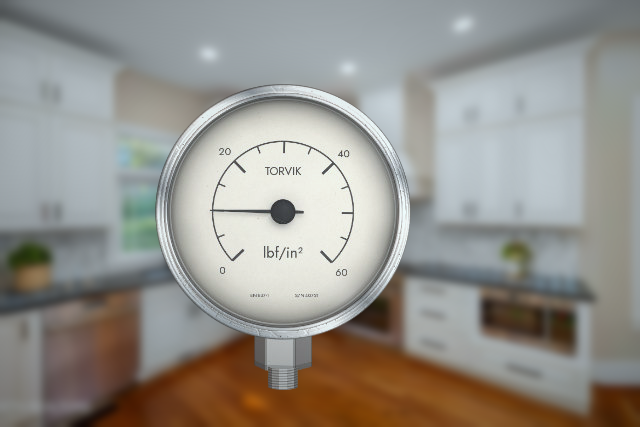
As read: 10,psi
